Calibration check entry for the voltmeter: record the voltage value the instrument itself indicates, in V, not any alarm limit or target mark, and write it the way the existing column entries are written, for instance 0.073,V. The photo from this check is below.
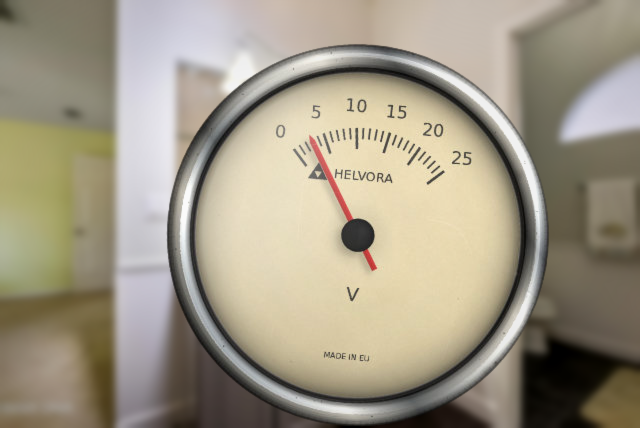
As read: 3,V
